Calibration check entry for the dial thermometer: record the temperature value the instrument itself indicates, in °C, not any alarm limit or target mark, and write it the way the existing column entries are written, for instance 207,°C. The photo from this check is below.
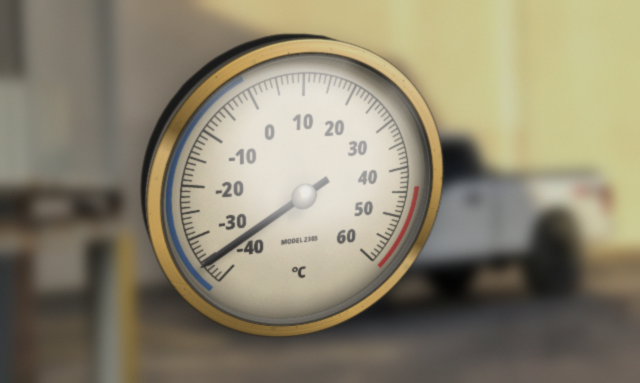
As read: -35,°C
